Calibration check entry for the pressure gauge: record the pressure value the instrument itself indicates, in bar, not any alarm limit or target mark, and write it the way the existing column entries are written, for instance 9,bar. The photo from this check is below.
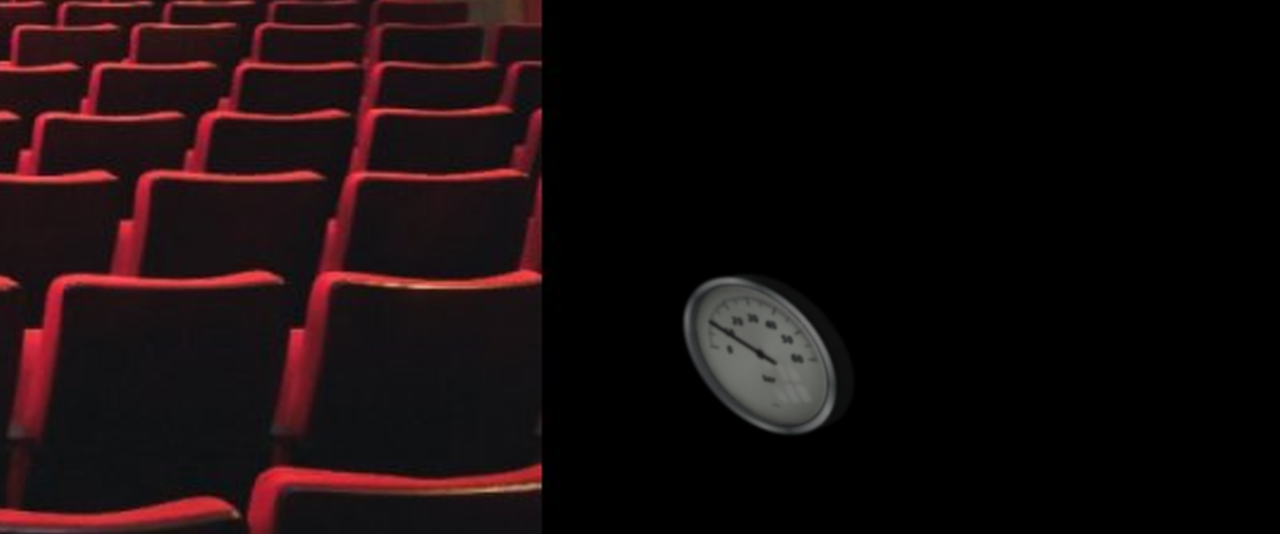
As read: 10,bar
